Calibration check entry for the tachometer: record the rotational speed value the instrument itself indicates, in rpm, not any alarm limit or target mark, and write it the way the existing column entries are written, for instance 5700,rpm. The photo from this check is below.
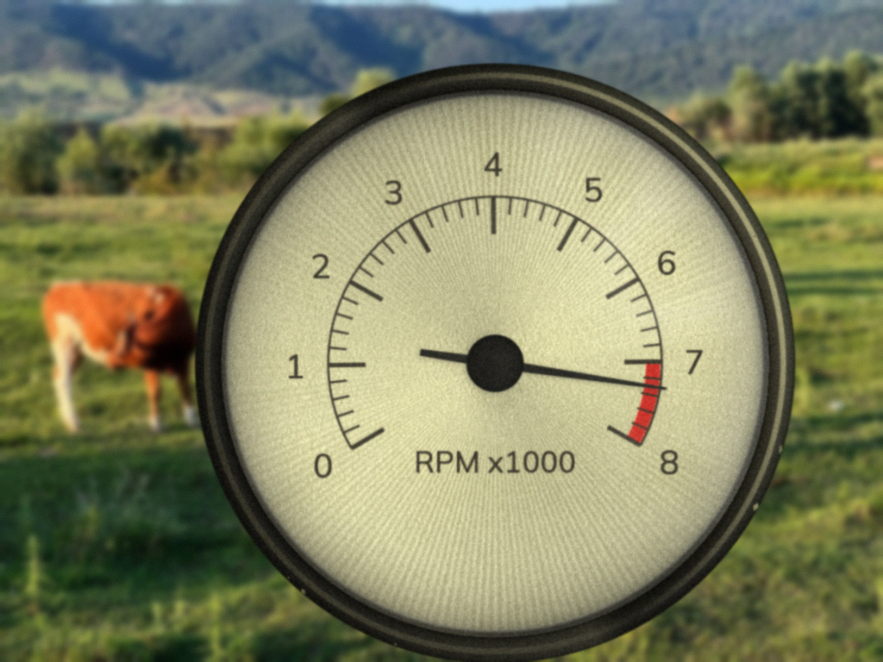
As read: 7300,rpm
